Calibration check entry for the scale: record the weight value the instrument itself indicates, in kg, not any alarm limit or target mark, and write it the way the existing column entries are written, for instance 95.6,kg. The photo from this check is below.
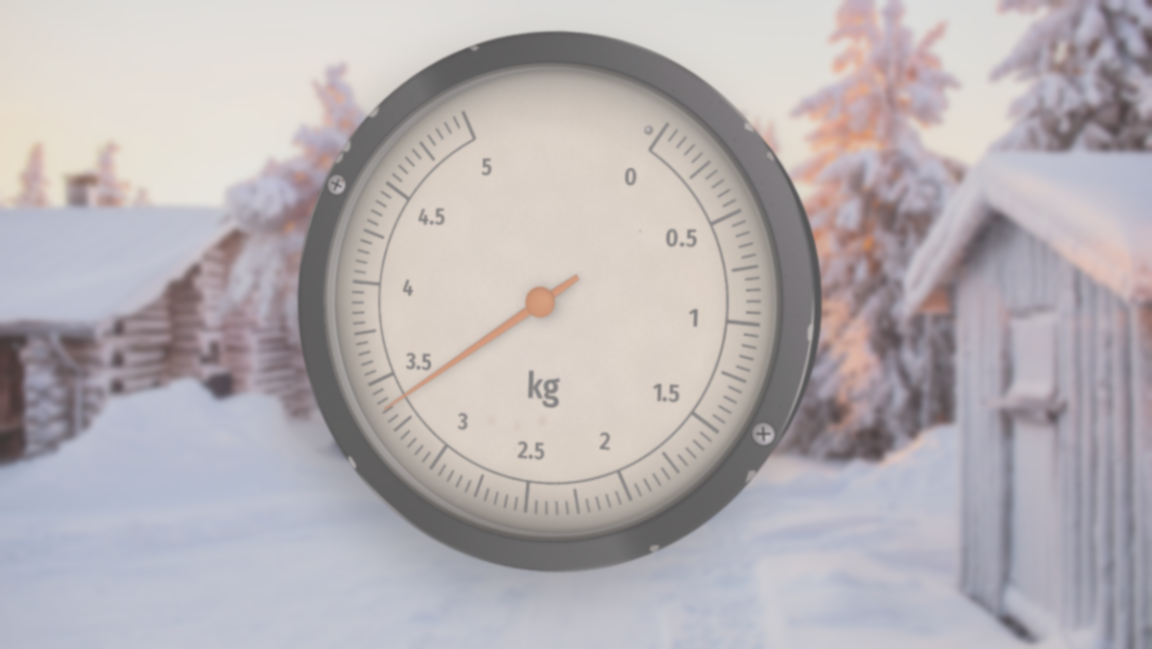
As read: 3.35,kg
